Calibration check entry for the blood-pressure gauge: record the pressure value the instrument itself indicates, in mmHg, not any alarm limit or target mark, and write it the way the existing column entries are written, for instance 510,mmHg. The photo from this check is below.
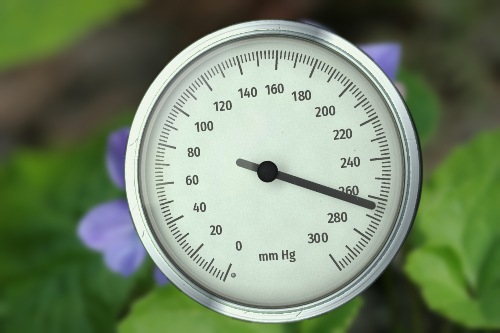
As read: 264,mmHg
